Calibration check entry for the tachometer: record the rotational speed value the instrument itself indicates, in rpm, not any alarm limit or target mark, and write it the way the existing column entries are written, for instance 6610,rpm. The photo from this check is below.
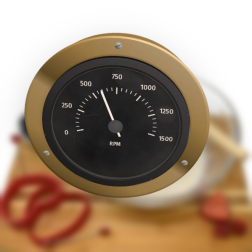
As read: 600,rpm
